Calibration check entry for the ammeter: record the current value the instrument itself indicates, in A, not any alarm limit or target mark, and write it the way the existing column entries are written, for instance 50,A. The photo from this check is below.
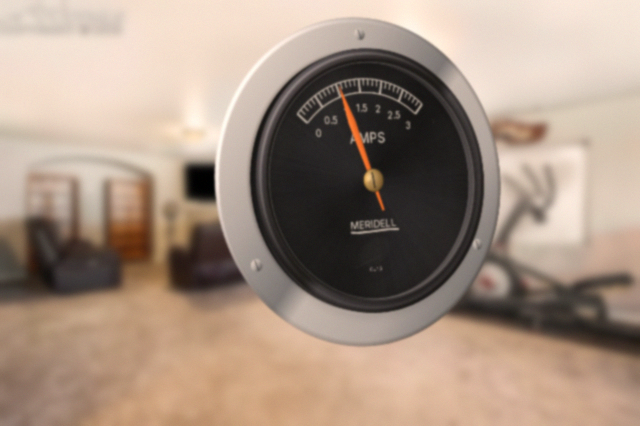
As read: 1,A
